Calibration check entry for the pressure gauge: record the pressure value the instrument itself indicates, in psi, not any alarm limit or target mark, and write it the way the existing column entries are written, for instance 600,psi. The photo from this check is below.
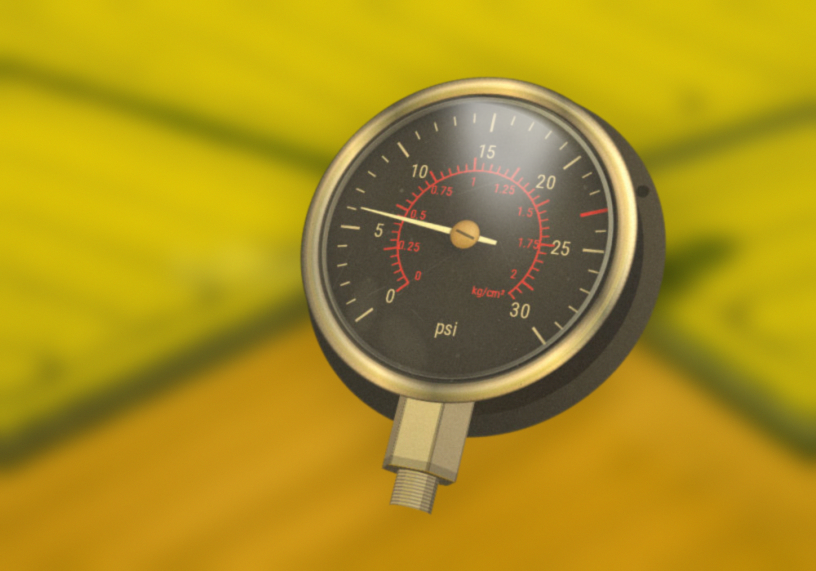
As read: 6,psi
